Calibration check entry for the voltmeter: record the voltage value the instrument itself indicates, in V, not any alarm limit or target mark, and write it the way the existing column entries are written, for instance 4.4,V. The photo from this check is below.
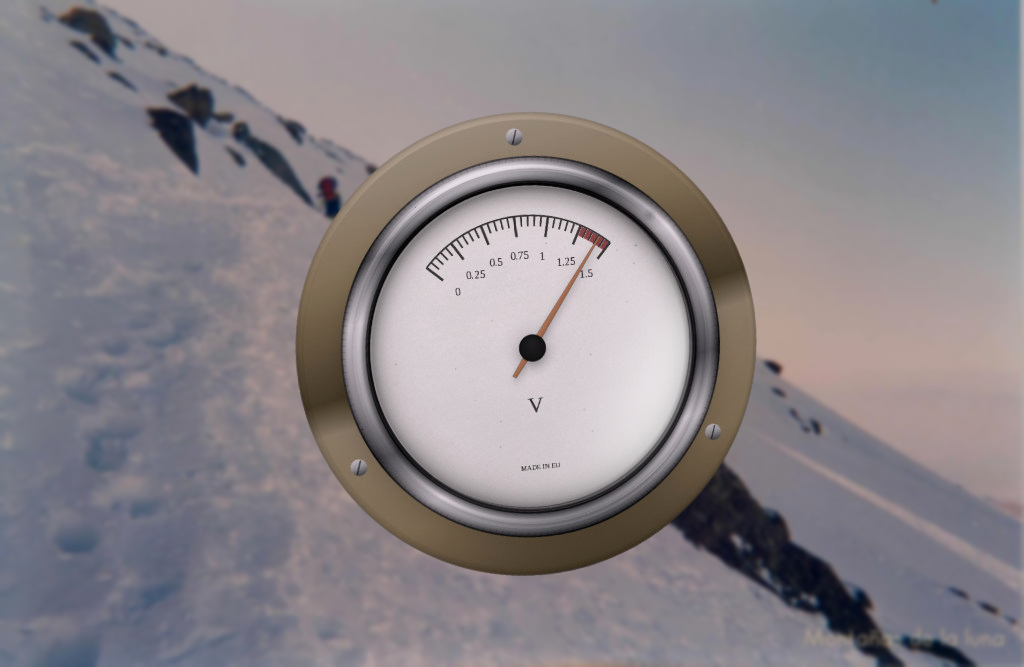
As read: 1.4,V
